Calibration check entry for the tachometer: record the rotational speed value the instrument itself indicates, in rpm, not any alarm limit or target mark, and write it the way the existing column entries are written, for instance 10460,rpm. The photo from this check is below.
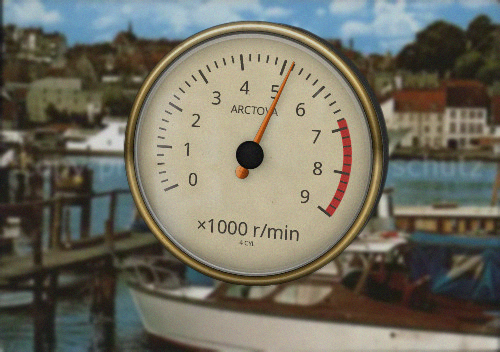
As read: 5200,rpm
